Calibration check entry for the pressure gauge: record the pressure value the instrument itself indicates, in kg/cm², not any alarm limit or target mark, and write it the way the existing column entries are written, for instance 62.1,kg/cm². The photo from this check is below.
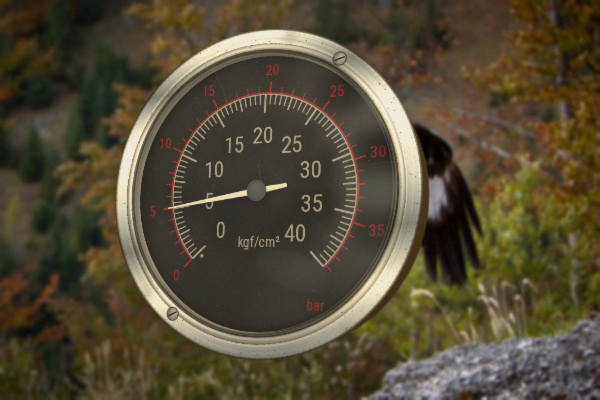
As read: 5,kg/cm²
